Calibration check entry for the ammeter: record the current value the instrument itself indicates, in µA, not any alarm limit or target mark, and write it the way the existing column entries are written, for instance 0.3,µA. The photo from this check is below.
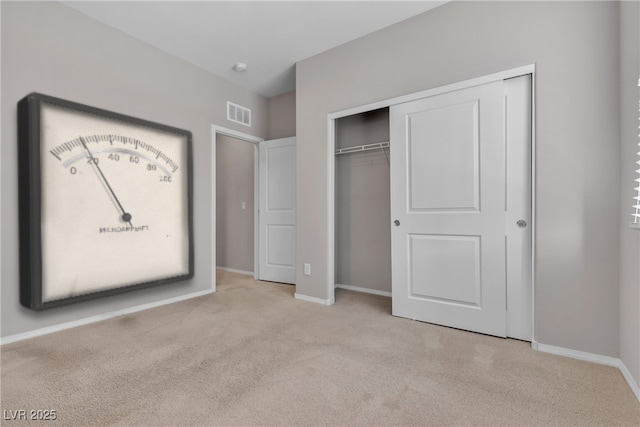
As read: 20,µA
